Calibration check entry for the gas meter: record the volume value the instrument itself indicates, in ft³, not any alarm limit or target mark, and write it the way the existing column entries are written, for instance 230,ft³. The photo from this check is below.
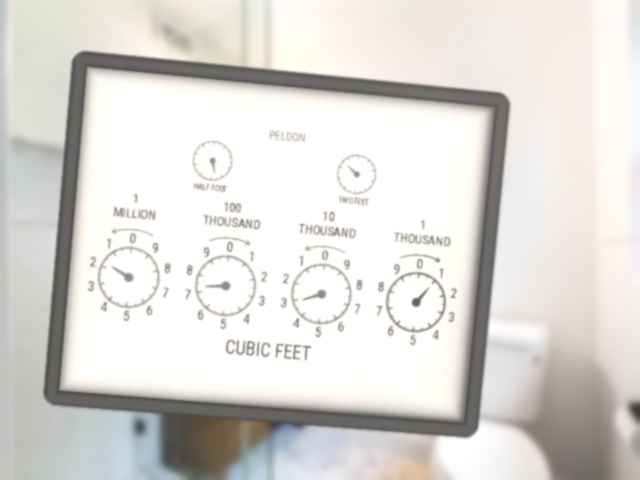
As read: 173100,ft³
